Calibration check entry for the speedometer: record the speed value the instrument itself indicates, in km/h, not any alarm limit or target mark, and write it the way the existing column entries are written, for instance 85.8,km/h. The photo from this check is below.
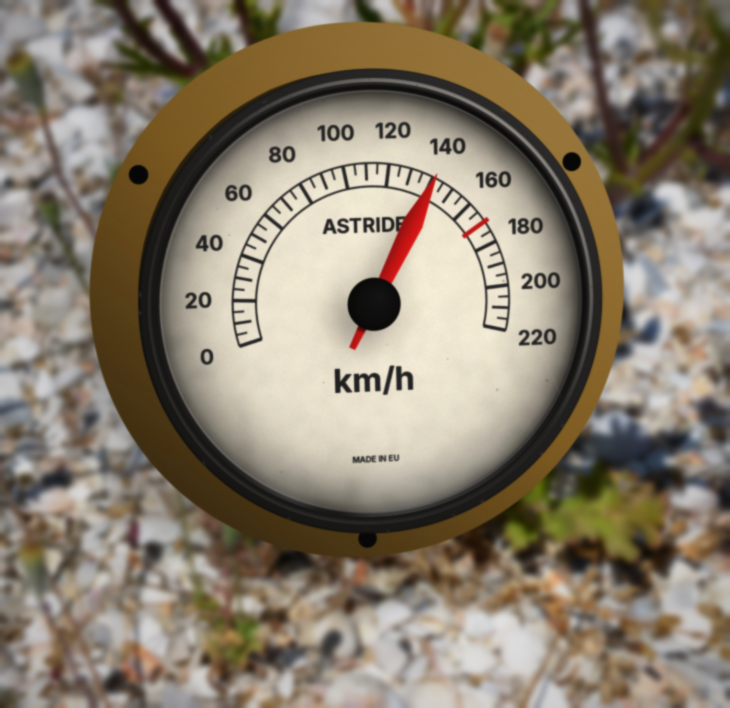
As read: 140,km/h
